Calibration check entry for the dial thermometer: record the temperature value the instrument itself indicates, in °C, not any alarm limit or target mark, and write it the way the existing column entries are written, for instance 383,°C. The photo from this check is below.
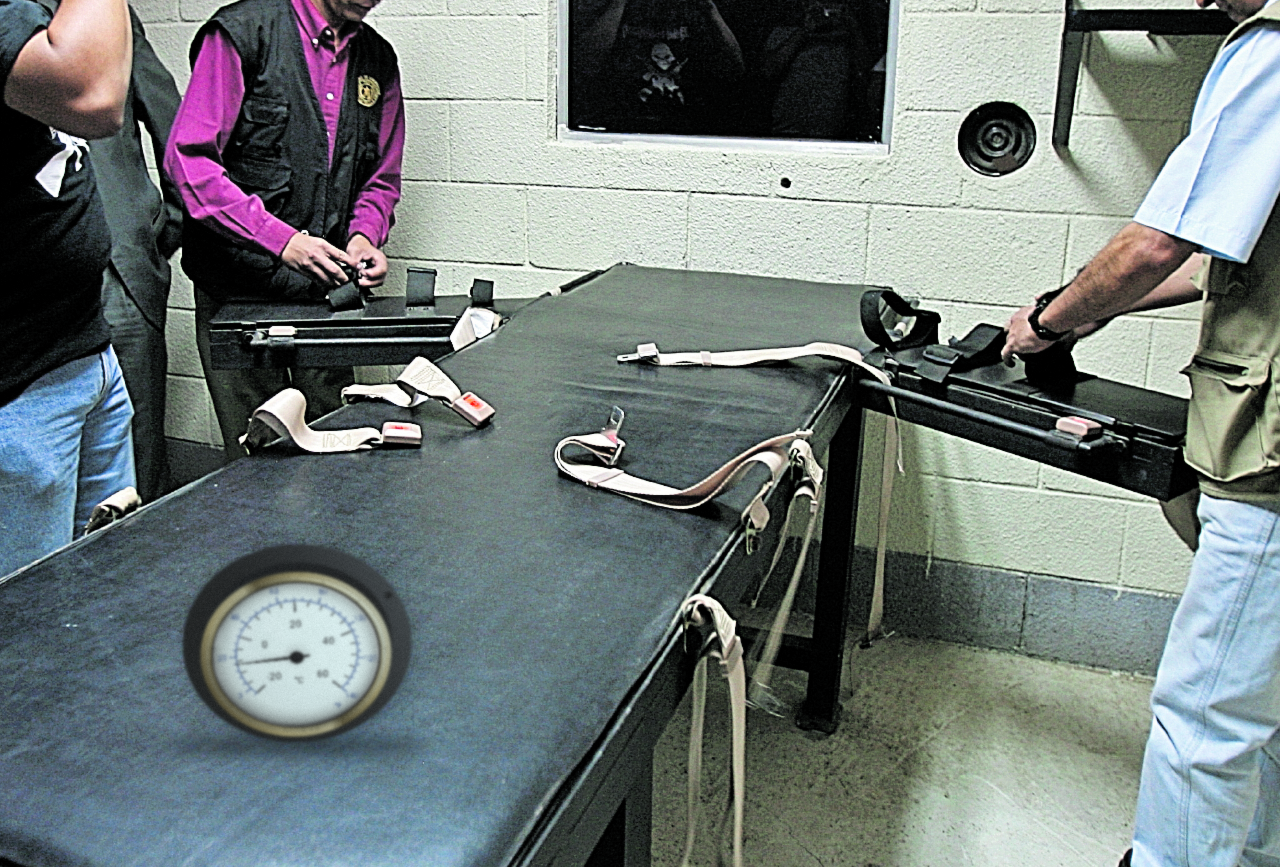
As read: -8,°C
